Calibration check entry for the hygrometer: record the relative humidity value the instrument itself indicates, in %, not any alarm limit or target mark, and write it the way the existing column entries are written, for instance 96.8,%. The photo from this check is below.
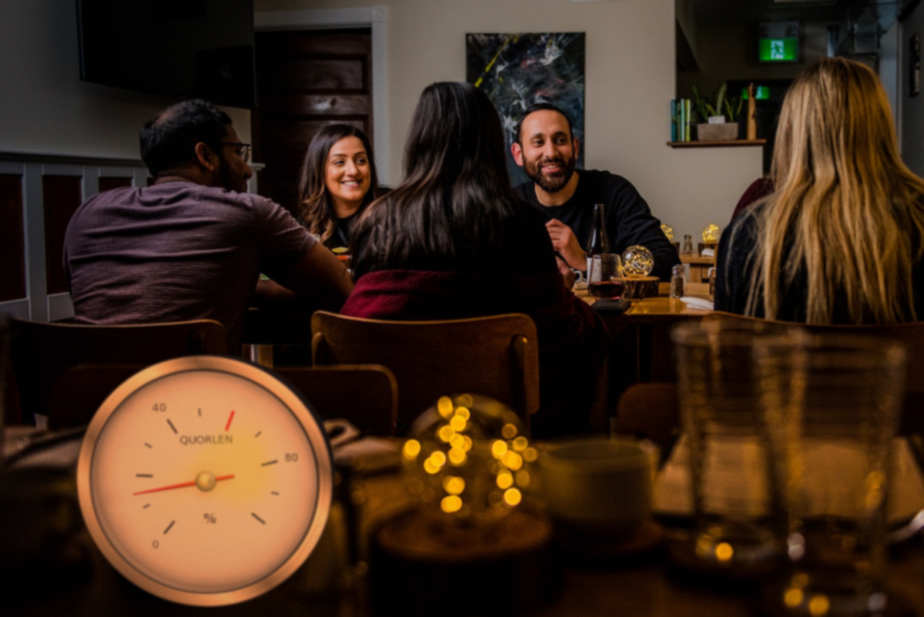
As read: 15,%
